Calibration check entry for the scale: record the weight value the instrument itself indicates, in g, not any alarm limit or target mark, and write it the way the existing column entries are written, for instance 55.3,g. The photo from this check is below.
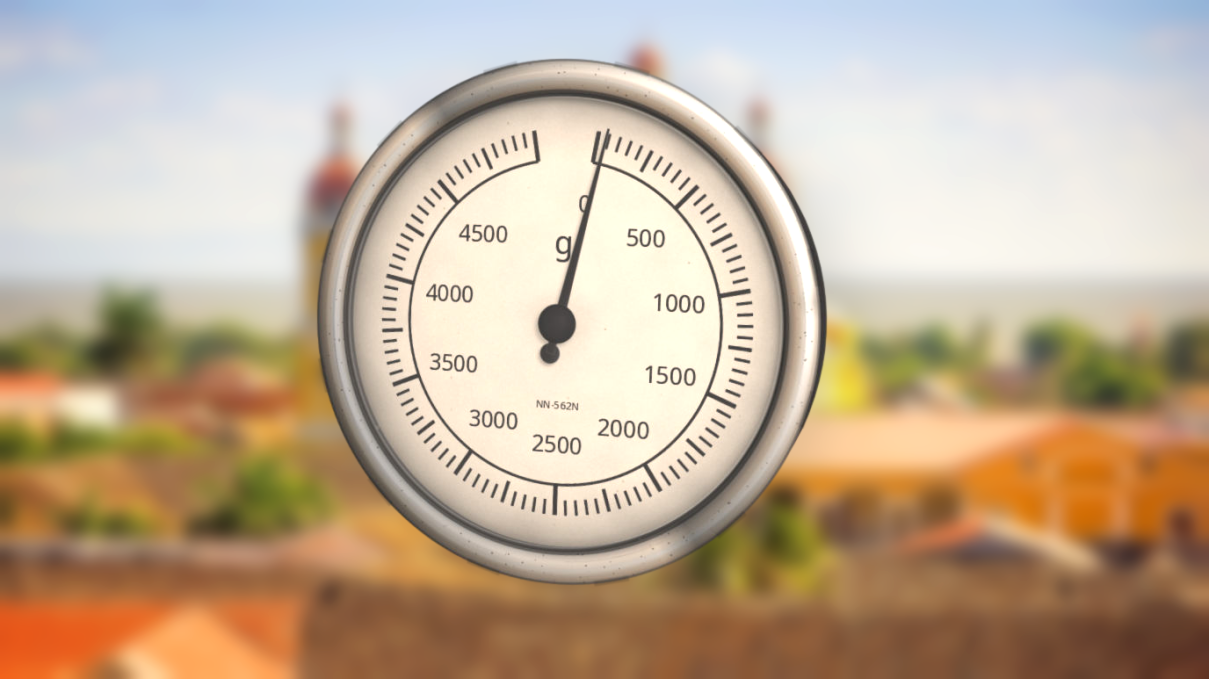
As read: 50,g
